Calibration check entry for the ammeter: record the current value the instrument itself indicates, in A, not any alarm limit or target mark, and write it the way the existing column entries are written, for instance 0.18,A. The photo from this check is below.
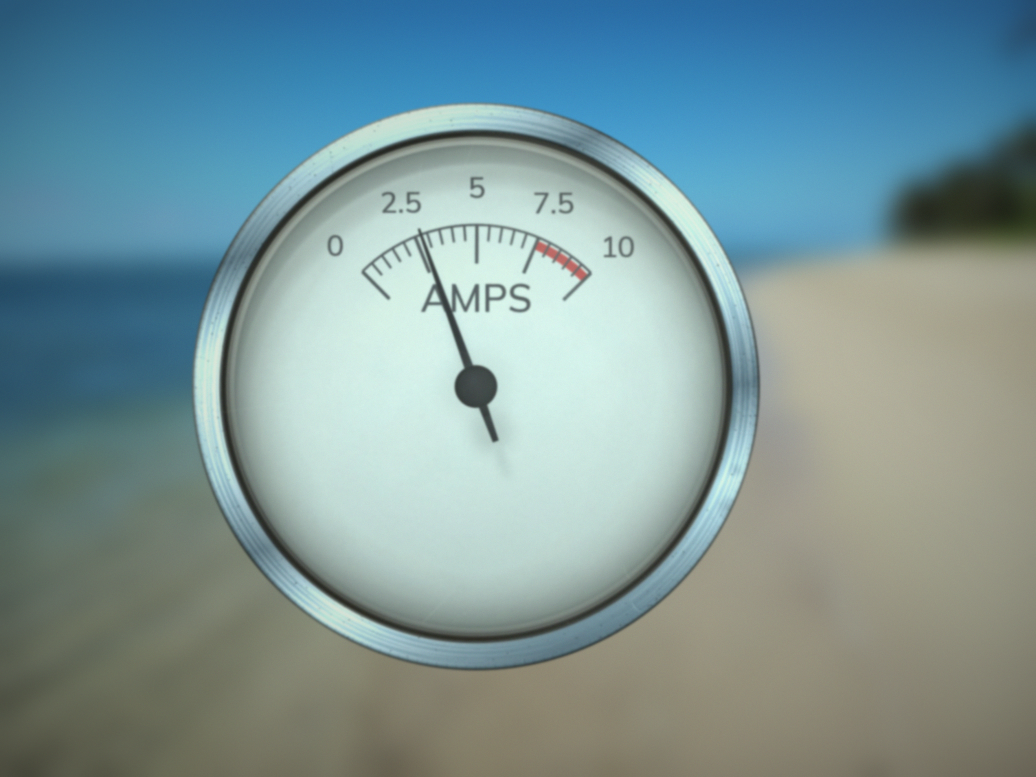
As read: 2.75,A
